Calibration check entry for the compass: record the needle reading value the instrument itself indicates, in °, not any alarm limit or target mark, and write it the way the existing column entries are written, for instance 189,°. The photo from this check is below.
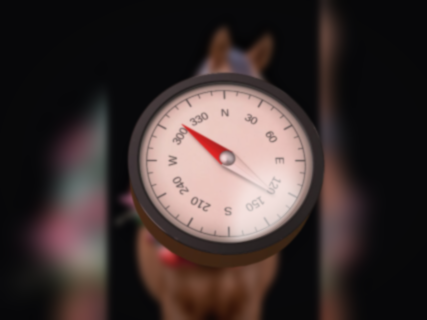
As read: 310,°
